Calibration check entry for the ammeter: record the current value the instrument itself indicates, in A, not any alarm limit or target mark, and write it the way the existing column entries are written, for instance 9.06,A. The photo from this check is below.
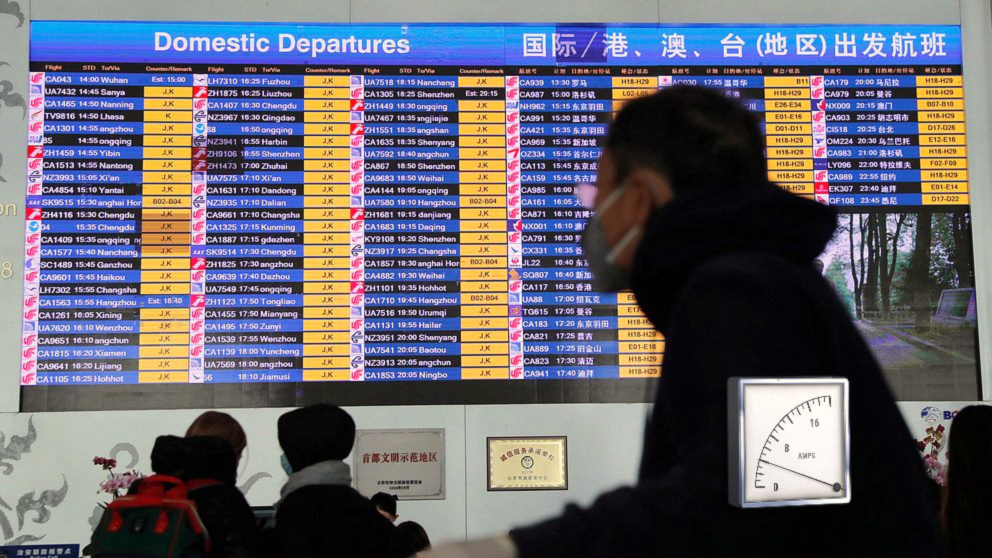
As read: 4,A
